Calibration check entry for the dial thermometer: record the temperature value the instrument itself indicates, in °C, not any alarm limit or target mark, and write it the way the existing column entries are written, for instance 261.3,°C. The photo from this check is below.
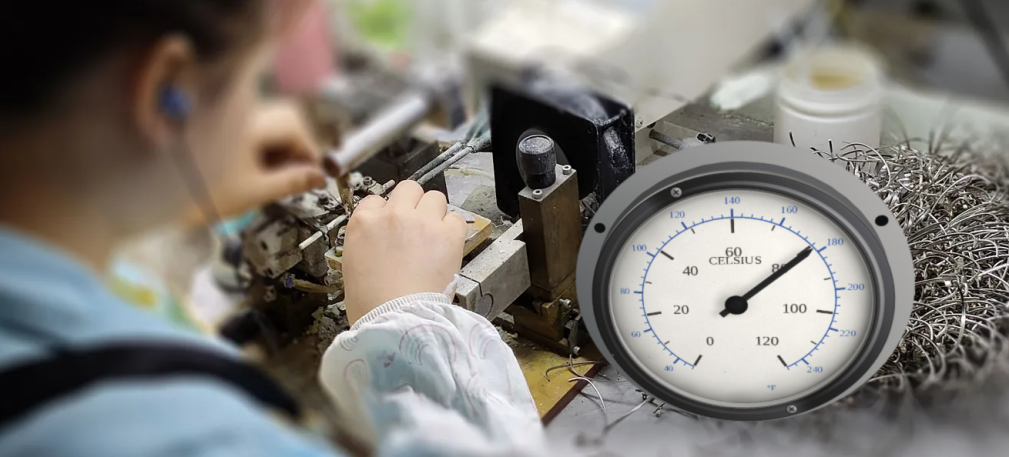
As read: 80,°C
